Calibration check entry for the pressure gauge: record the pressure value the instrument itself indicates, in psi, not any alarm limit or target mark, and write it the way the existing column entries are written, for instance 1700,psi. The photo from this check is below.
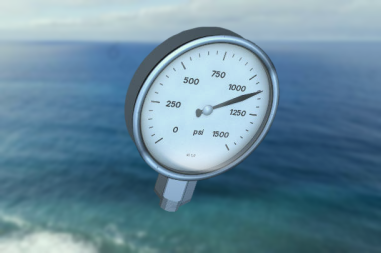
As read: 1100,psi
